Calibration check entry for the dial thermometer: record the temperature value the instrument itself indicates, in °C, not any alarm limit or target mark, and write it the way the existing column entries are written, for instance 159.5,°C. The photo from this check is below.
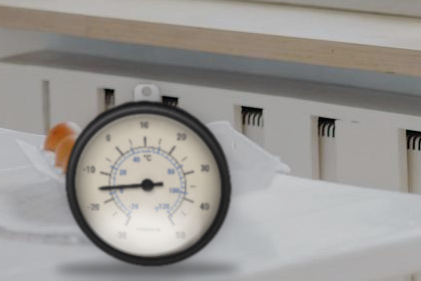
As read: -15,°C
